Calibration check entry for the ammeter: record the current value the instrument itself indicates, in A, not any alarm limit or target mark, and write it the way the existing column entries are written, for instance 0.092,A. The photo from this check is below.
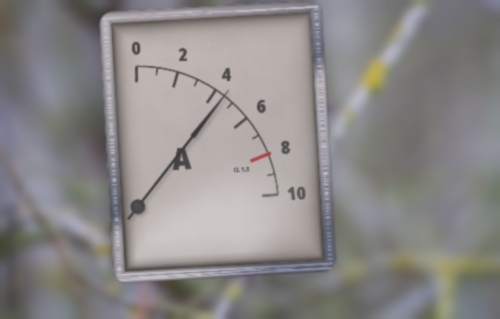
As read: 4.5,A
